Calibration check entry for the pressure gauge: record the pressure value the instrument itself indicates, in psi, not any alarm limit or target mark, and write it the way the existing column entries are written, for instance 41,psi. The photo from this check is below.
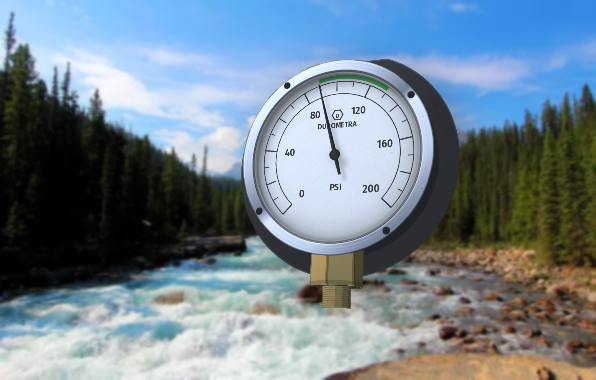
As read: 90,psi
